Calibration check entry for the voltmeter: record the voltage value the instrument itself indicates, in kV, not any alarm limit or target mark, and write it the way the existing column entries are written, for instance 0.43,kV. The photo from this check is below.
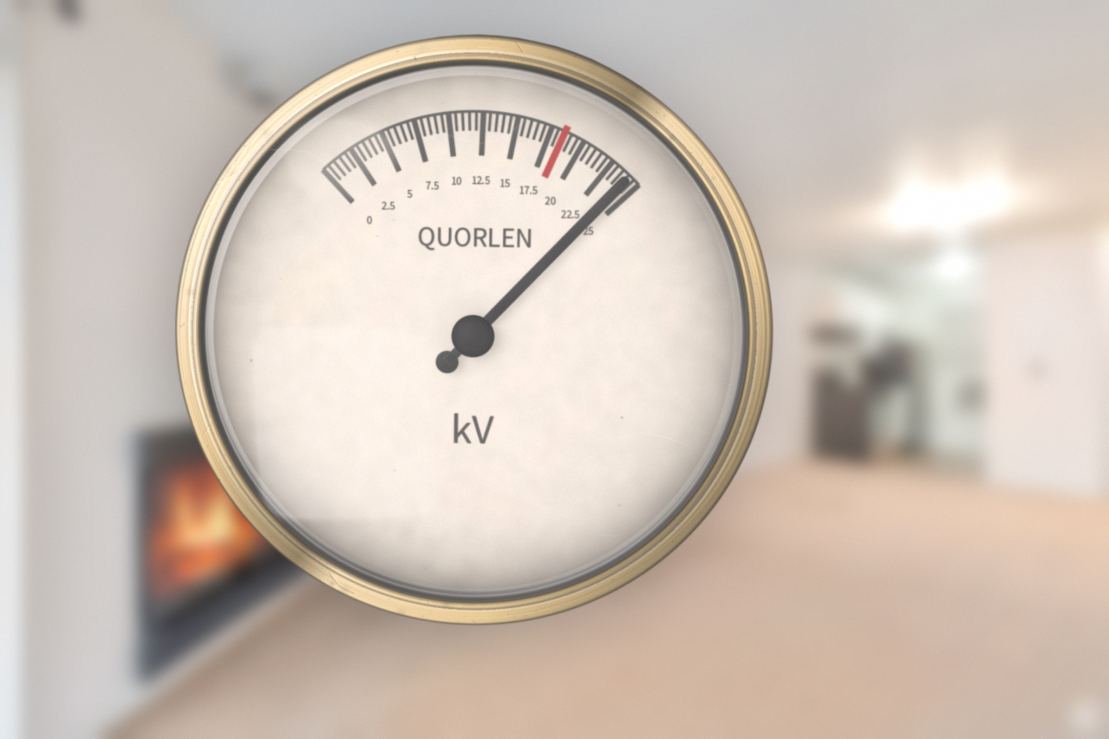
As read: 24,kV
